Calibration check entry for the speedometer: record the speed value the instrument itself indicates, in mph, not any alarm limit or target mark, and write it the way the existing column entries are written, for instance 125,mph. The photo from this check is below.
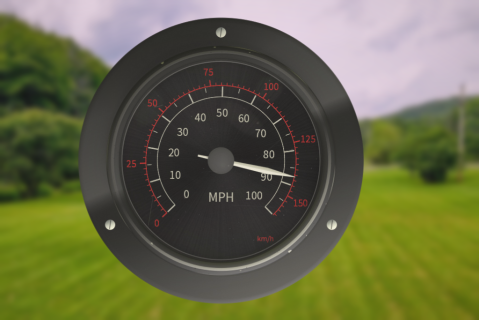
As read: 87.5,mph
